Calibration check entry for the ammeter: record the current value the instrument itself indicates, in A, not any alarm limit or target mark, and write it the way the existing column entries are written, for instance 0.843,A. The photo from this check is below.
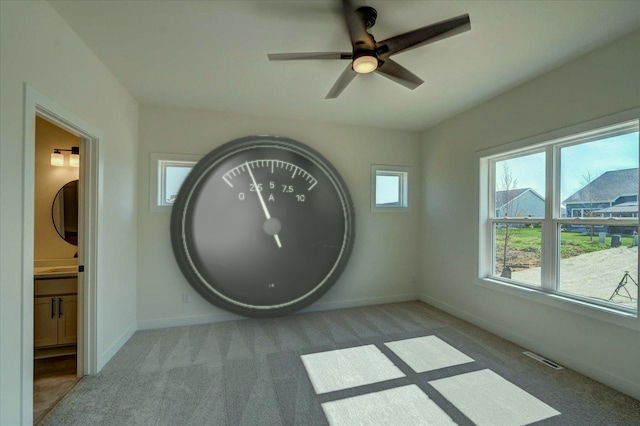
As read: 2.5,A
